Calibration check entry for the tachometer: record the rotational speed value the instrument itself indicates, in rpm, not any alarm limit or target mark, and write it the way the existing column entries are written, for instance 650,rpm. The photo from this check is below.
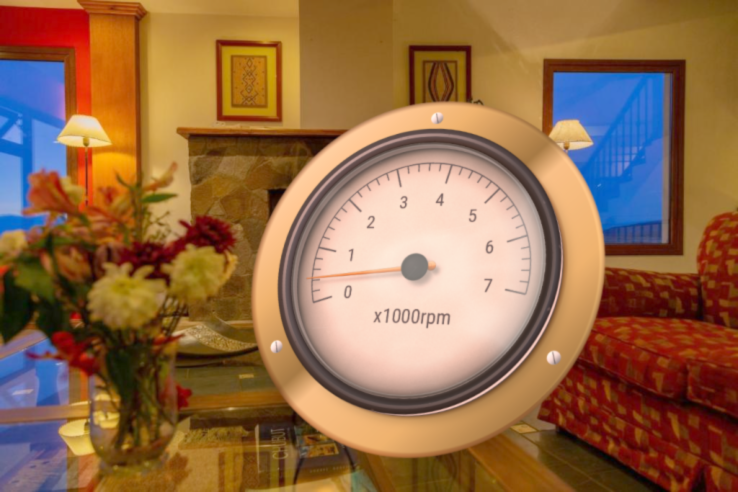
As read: 400,rpm
